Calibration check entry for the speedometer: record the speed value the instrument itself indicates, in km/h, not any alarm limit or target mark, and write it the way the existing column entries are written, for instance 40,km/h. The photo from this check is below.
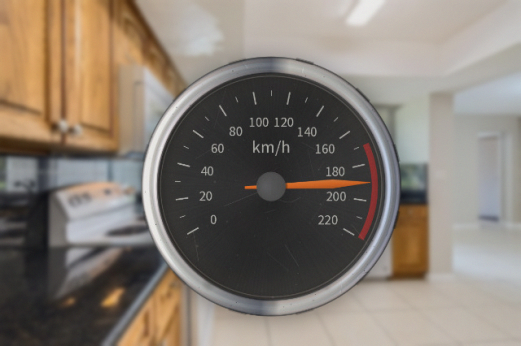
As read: 190,km/h
